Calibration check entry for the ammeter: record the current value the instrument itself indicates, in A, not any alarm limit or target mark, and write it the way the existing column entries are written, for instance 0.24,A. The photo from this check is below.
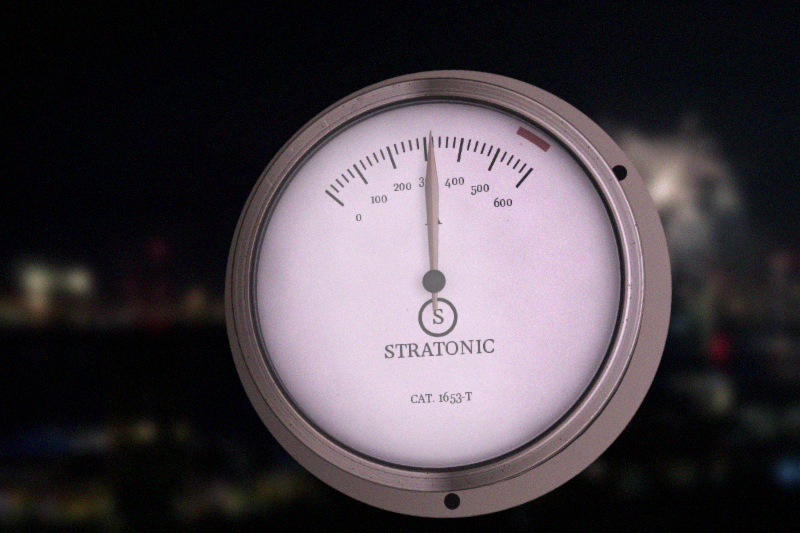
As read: 320,A
